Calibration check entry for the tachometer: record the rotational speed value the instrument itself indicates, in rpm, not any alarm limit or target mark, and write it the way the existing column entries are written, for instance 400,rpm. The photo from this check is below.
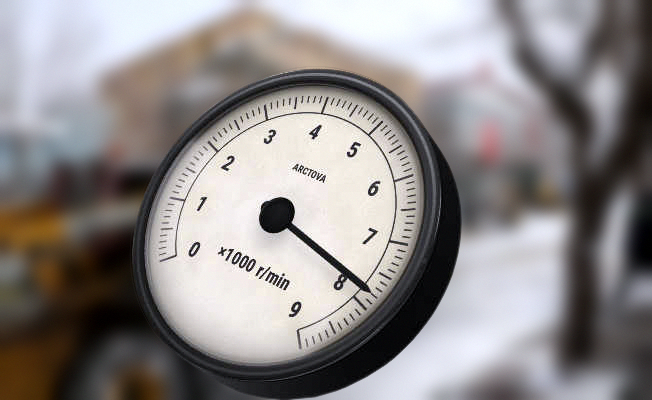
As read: 7800,rpm
